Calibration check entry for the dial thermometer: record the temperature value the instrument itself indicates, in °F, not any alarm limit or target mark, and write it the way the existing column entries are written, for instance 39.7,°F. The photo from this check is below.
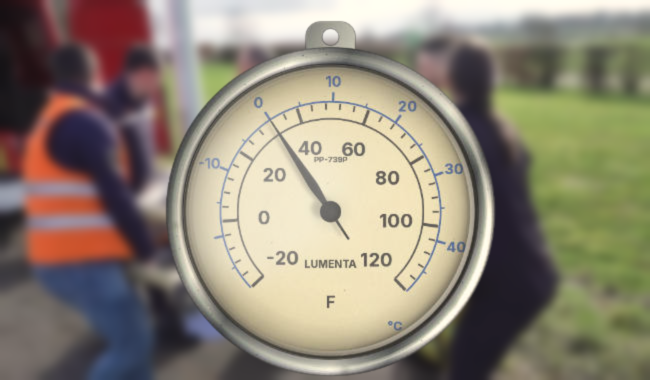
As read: 32,°F
